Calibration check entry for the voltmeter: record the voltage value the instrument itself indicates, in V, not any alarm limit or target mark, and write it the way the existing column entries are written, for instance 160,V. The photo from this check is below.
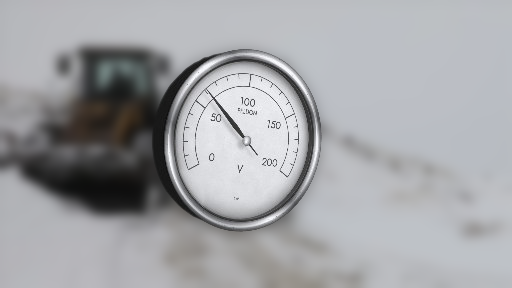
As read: 60,V
